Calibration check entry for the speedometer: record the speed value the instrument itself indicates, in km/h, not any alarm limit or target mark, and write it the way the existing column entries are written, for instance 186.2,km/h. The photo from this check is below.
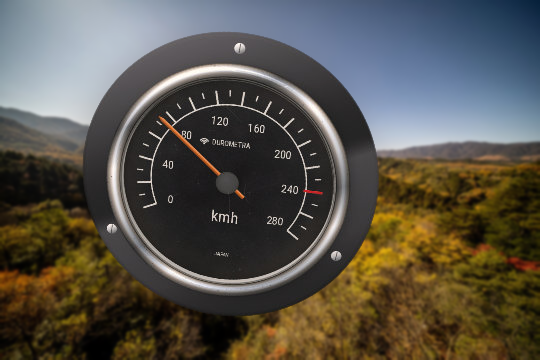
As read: 75,km/h
